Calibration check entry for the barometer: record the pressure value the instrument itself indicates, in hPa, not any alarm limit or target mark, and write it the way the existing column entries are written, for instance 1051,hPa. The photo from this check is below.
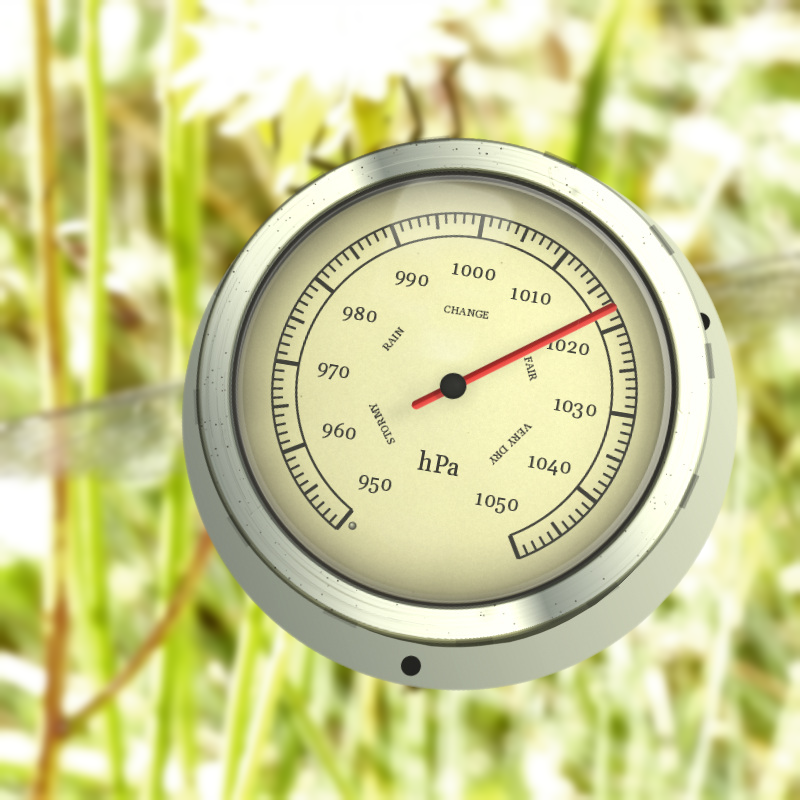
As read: 1018,hPa
